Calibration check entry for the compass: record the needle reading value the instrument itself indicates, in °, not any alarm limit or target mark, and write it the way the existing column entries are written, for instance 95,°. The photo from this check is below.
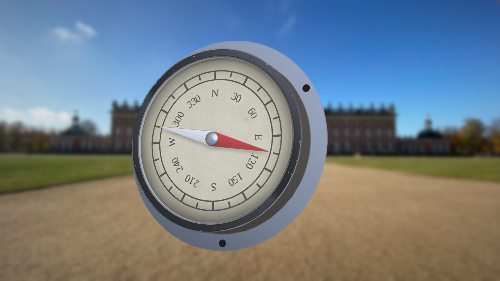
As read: 105,°
